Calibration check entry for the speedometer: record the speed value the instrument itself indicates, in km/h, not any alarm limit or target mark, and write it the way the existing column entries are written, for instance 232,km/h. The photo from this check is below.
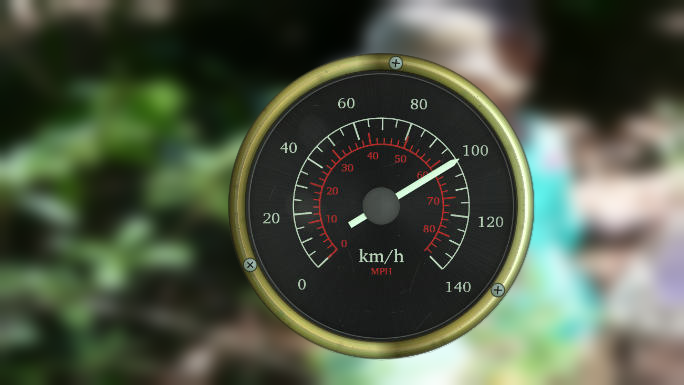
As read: 100,km/h
